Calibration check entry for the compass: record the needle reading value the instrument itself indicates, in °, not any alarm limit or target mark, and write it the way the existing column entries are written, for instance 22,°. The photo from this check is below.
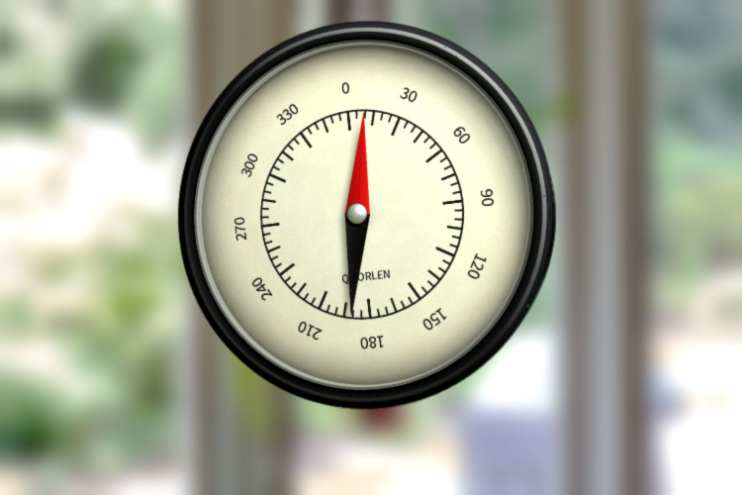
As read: 10,°
